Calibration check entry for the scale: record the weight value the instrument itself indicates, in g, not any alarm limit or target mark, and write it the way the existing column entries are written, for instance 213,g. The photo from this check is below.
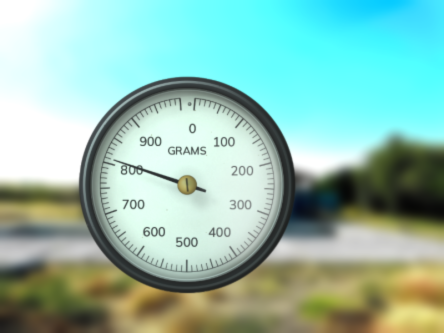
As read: 810,g
